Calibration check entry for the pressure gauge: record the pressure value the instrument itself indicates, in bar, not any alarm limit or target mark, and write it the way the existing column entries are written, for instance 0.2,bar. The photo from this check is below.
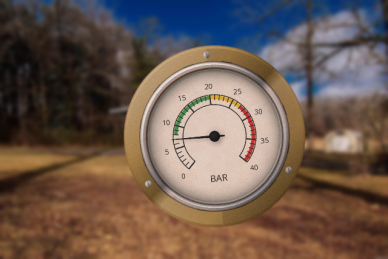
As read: 7,bar
